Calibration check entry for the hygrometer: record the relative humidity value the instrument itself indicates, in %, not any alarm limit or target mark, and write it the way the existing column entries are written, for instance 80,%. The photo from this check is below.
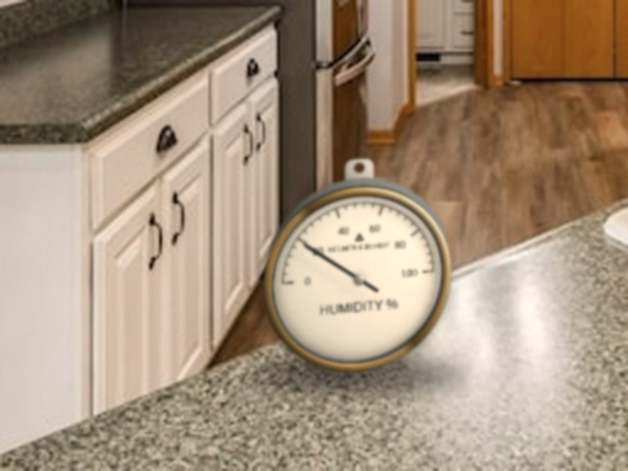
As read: 20,%
